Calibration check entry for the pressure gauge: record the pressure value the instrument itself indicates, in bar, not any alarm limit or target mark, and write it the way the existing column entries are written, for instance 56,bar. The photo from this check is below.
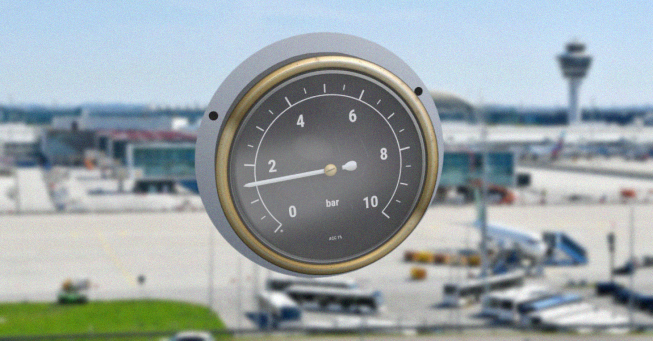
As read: 1.5,bar
